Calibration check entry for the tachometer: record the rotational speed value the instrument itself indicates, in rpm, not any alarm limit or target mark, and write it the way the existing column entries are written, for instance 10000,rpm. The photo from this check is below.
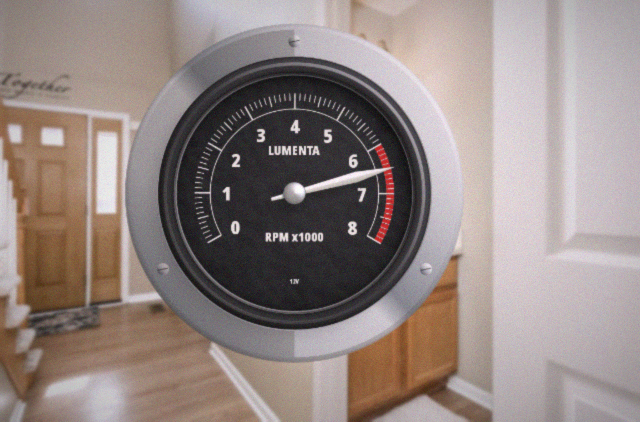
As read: 6500,rpm
